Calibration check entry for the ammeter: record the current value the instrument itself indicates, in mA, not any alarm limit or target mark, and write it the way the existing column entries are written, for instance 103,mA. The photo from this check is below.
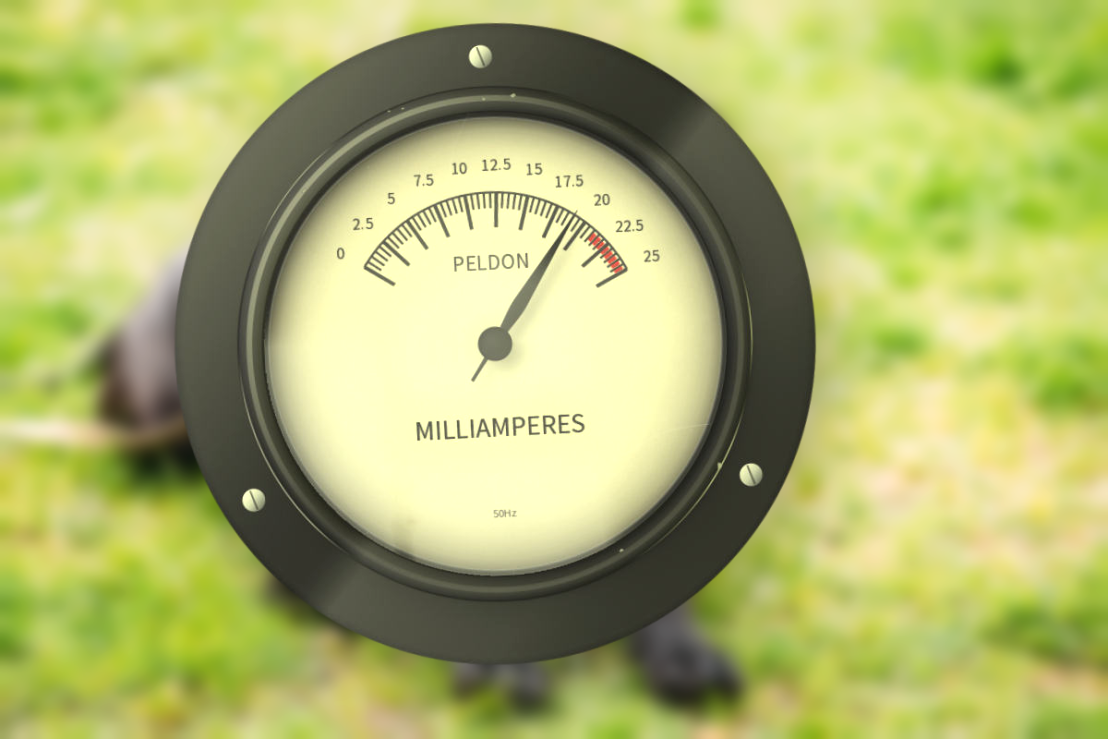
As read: 19,mA
